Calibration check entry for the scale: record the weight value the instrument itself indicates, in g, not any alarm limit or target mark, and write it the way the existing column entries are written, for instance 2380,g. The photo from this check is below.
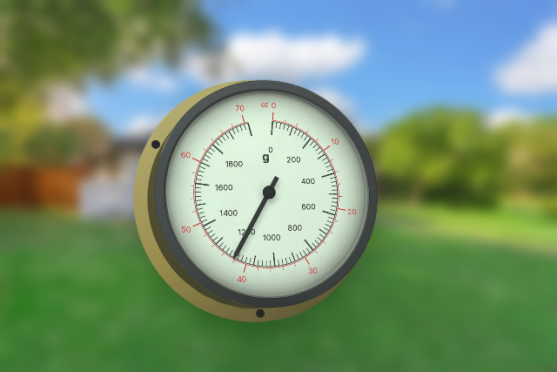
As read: 1200,g
